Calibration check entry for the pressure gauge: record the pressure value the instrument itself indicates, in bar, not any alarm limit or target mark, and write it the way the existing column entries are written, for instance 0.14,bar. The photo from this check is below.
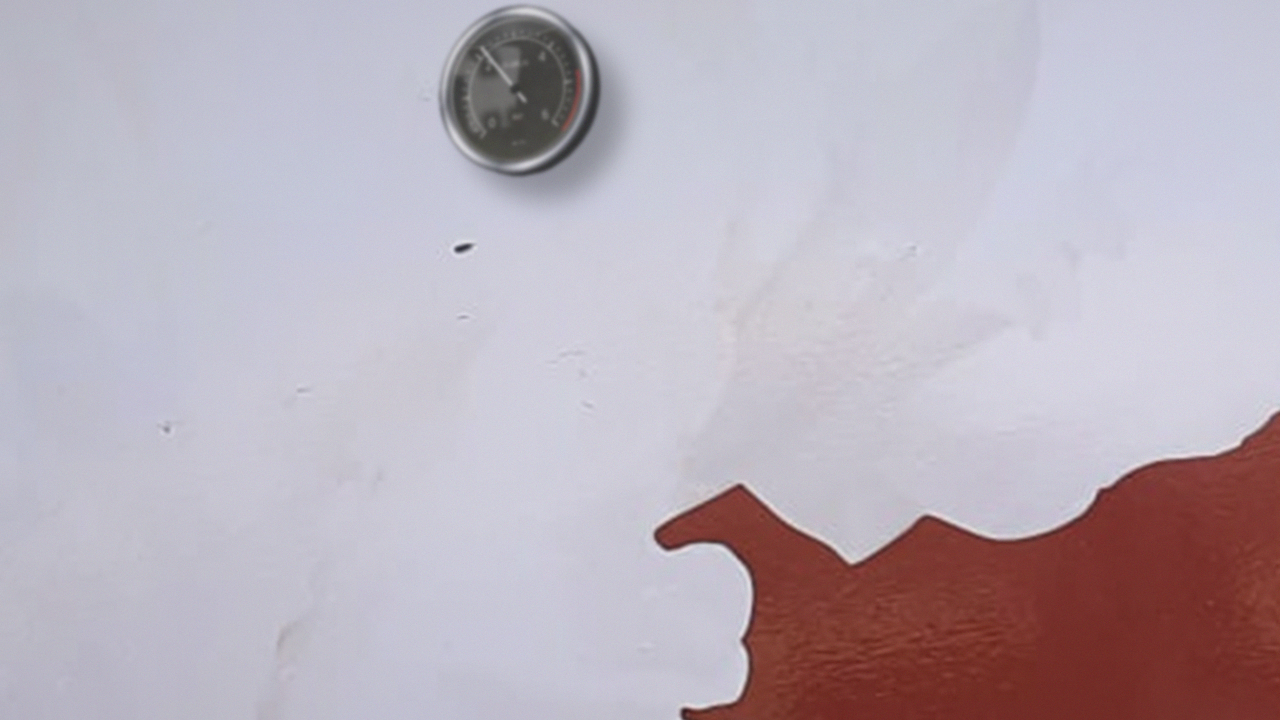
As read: 2.2,bar
